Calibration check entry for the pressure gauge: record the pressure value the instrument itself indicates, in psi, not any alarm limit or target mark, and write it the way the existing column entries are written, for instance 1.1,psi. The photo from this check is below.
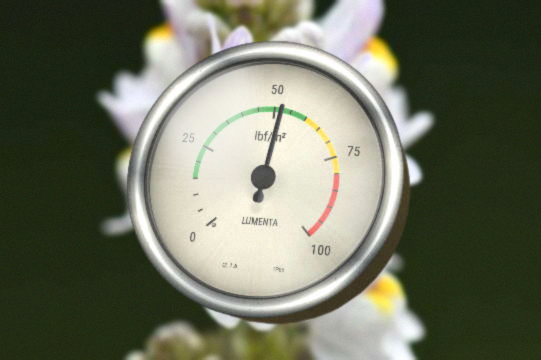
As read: 52.5,psi
